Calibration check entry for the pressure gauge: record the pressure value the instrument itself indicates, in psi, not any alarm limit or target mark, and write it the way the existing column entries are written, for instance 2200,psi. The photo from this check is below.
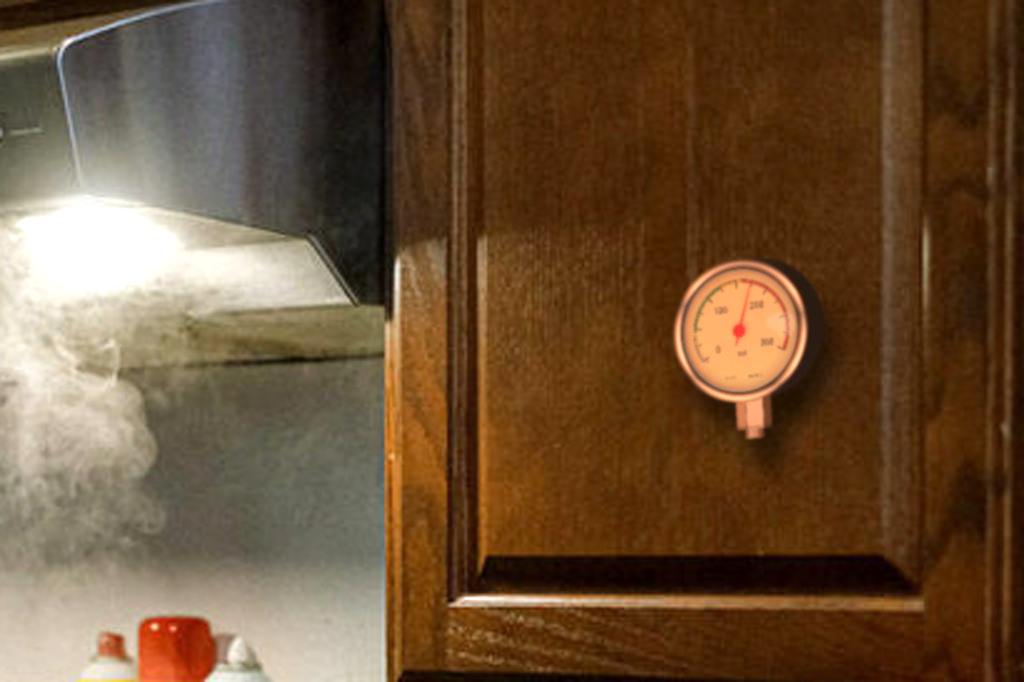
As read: 175,psi
